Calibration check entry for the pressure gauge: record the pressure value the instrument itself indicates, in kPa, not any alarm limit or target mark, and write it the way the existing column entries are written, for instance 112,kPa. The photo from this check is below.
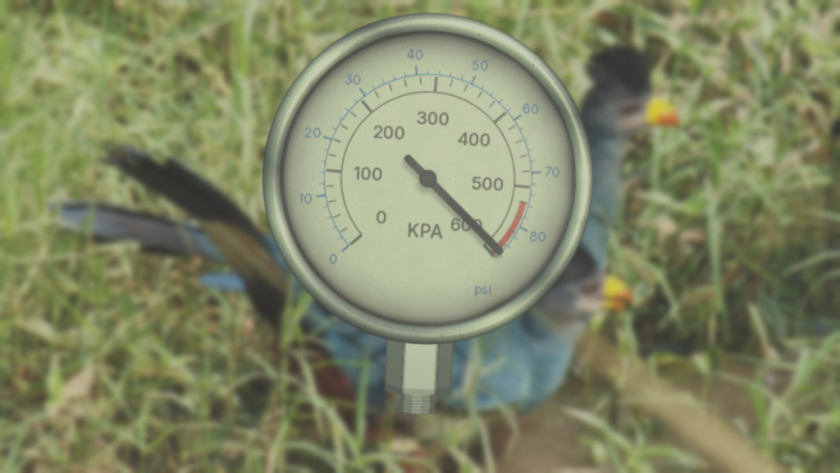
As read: 590,kPa
